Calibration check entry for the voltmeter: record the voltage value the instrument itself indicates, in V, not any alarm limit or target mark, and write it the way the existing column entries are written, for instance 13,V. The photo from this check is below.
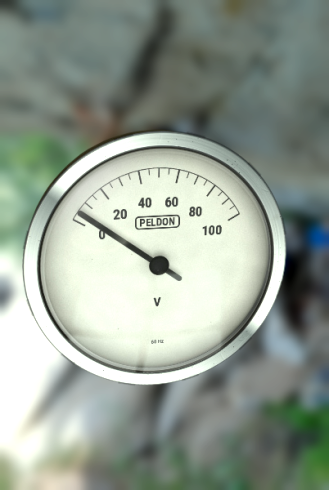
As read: 5,V
